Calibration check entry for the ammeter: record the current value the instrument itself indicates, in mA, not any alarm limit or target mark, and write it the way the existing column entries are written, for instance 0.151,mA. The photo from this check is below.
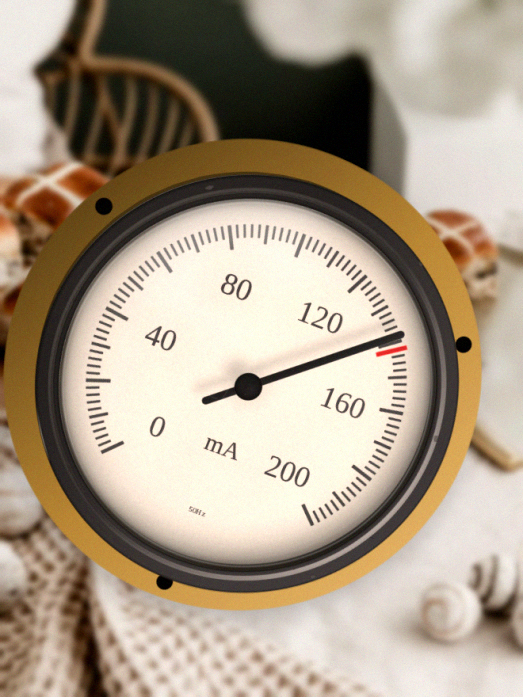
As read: 138,mA
